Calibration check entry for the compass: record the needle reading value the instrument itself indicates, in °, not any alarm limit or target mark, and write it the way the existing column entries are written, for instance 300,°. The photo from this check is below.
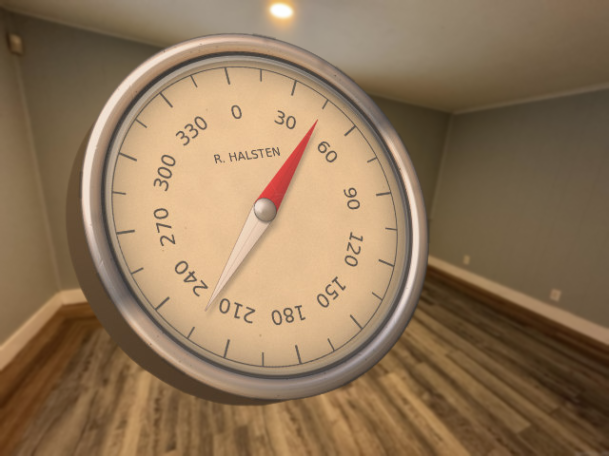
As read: 45,°
